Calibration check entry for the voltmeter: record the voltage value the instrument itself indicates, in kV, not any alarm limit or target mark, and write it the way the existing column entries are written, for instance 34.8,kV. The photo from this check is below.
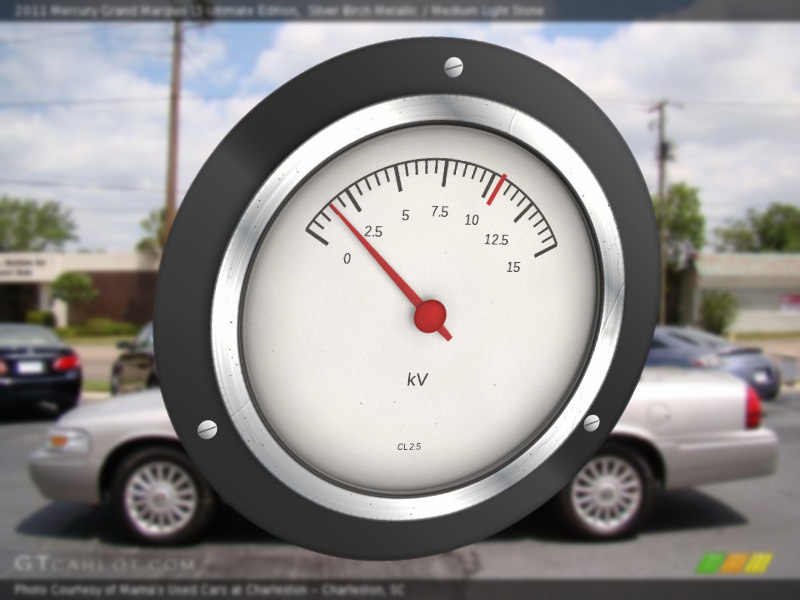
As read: 1.5,kV
